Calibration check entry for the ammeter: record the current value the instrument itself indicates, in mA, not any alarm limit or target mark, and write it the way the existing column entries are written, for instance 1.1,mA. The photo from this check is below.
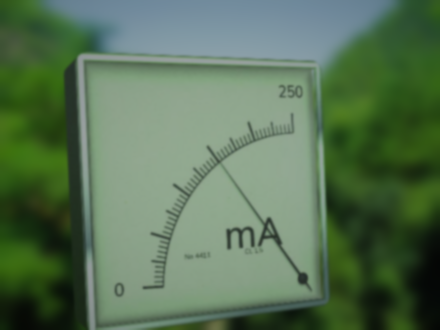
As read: 150,mA
